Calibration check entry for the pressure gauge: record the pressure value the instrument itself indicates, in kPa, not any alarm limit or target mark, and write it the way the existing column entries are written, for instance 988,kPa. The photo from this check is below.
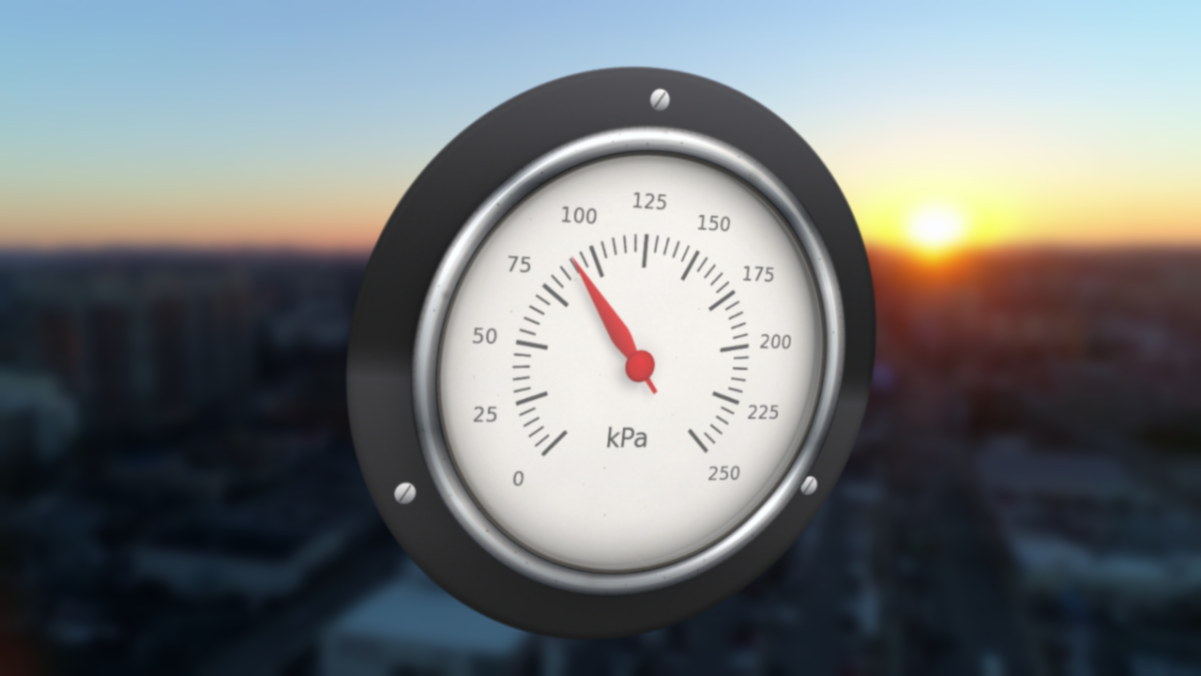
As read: 90,kPa
